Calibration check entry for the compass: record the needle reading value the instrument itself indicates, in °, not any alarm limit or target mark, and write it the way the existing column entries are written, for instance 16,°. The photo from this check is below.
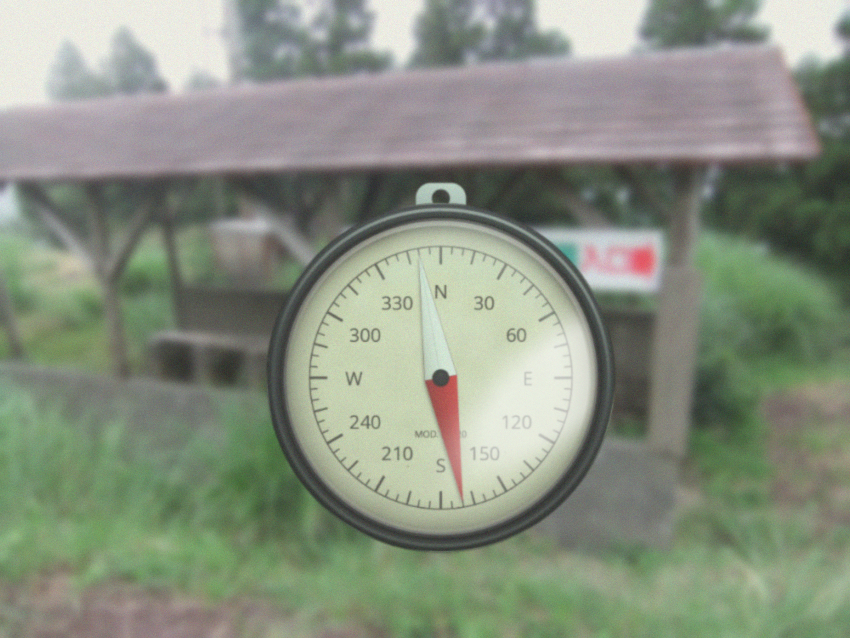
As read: 170,°
